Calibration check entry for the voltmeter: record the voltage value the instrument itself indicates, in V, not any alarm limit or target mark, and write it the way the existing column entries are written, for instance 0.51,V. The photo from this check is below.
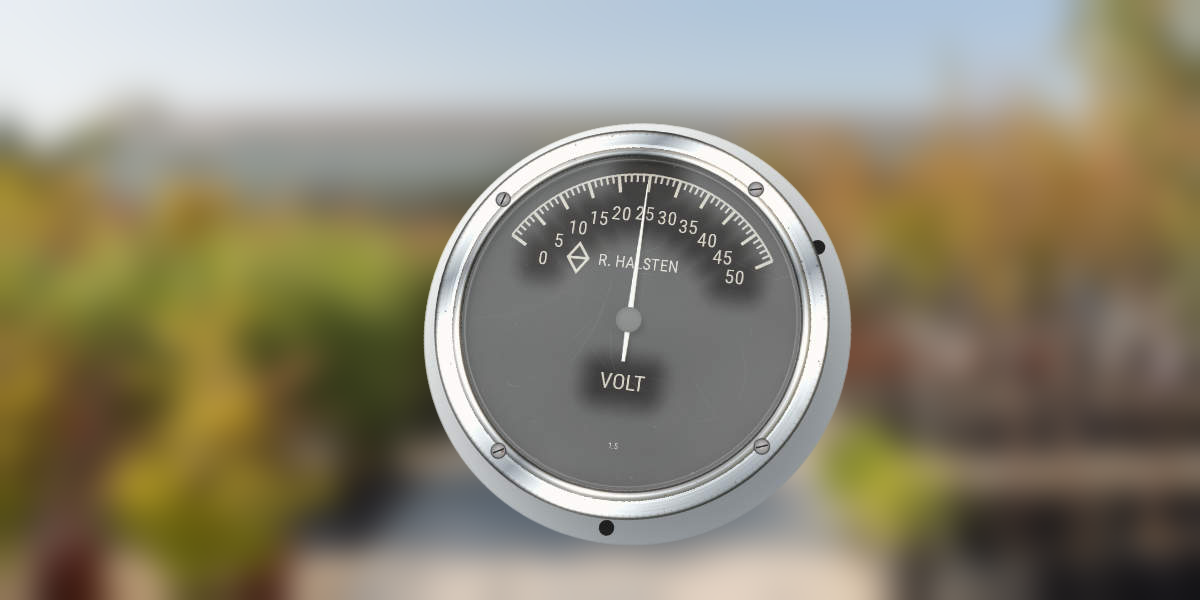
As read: 25,V
